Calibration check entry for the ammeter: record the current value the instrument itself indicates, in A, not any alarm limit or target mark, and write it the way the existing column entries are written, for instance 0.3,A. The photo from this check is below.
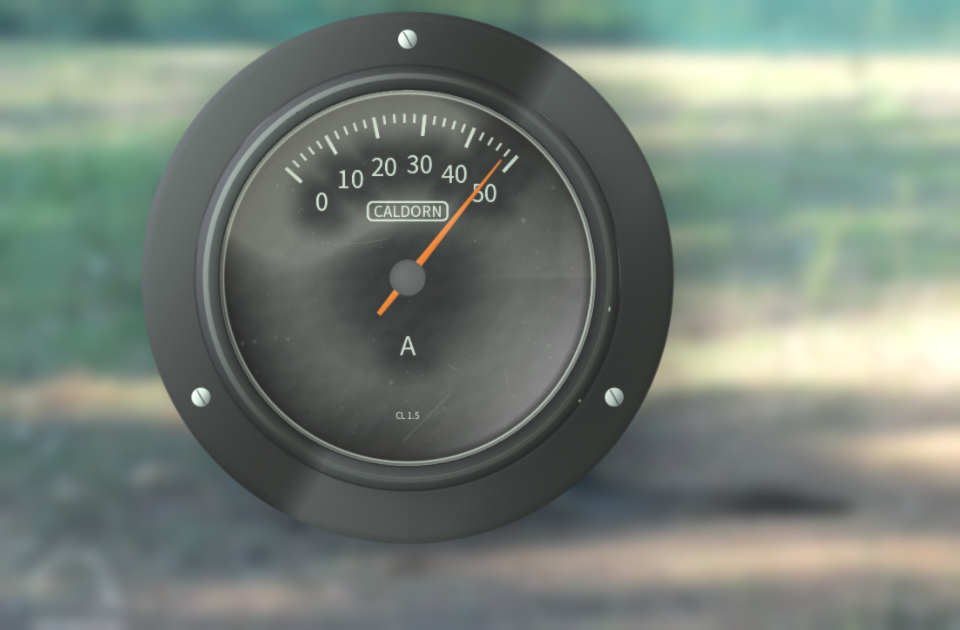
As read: 48,A
